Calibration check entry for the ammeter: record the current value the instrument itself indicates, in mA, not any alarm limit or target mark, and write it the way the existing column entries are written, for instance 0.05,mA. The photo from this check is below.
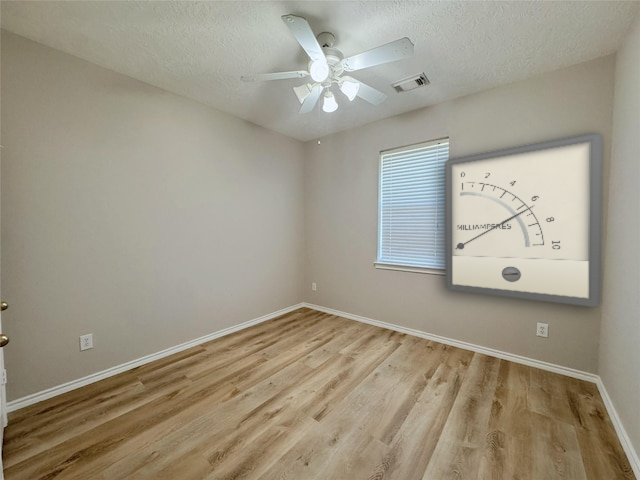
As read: 6.5,mA
